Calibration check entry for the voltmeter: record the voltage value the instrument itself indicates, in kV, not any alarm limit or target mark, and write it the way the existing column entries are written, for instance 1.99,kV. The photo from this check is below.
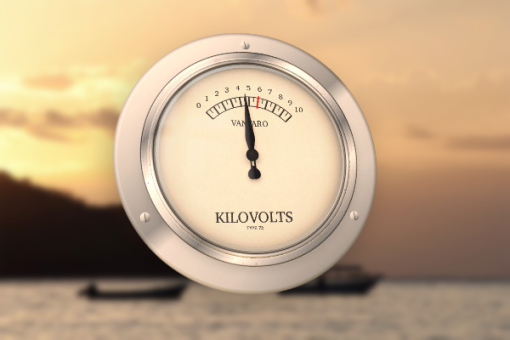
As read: 4.5,kV
